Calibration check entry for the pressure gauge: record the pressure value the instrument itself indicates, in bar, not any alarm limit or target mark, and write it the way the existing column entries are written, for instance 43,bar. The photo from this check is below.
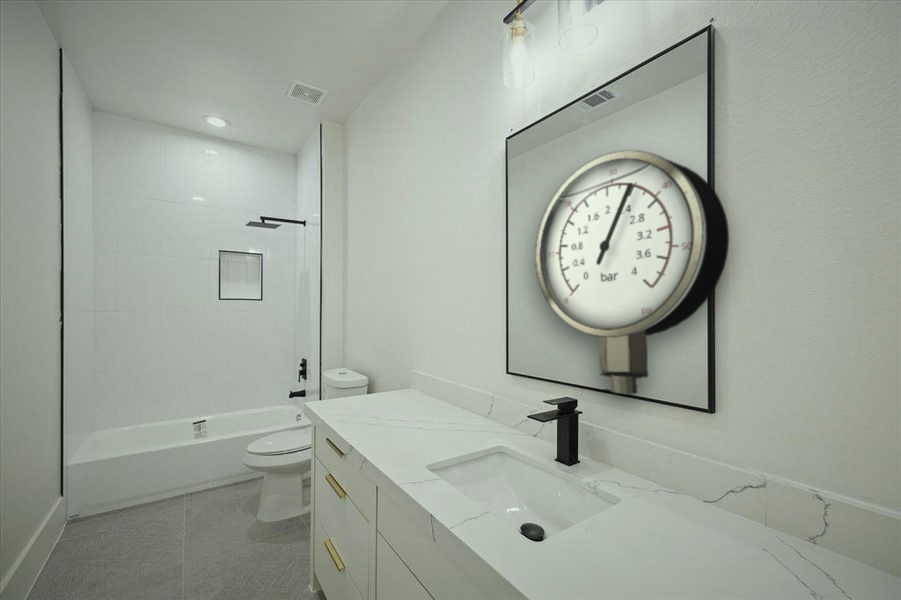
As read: 2.4,bar
